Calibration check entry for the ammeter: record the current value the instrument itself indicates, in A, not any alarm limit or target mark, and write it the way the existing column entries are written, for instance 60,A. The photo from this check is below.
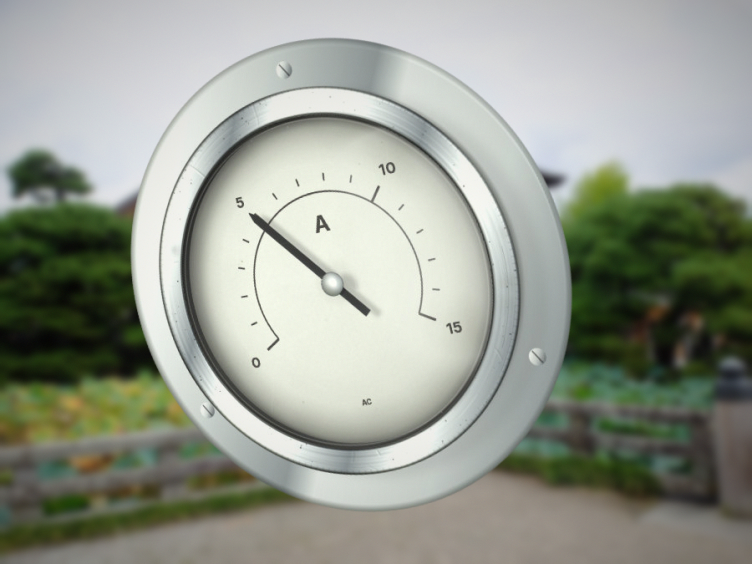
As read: 5,A
